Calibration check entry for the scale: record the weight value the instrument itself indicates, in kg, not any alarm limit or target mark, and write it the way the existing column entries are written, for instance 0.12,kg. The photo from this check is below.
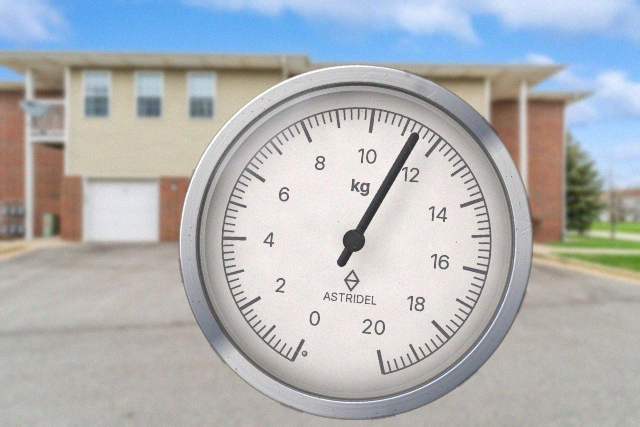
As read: 11.4,kg
